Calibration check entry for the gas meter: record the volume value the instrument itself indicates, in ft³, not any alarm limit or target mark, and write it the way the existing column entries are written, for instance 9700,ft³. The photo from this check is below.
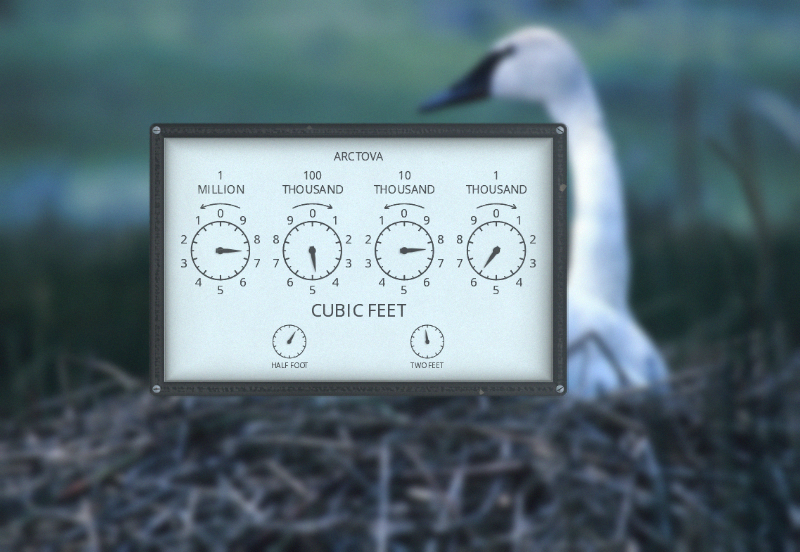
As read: 747600,ft³
